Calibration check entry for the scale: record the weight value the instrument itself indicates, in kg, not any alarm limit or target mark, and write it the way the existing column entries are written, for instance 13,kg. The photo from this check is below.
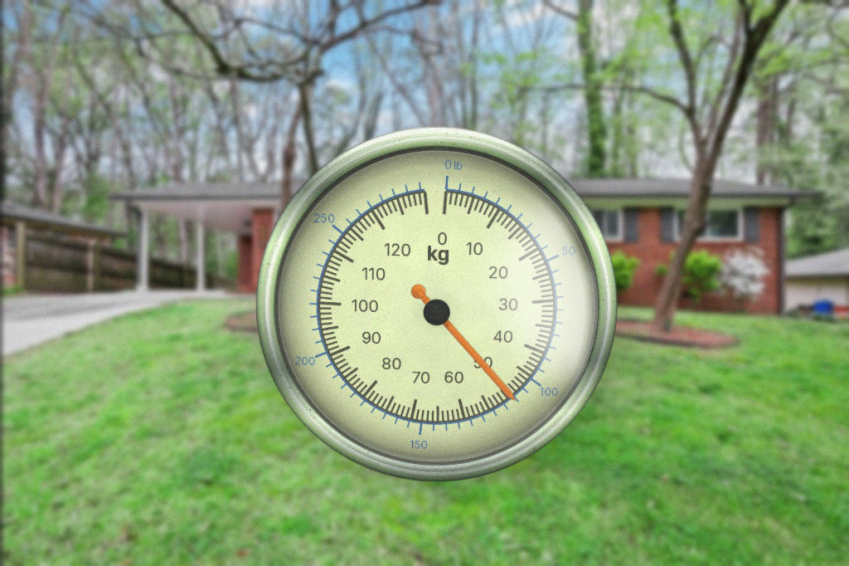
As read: 50,kg
